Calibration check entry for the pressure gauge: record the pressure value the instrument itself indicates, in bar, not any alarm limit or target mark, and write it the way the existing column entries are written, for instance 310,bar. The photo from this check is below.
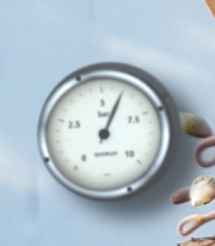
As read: 6,bar
